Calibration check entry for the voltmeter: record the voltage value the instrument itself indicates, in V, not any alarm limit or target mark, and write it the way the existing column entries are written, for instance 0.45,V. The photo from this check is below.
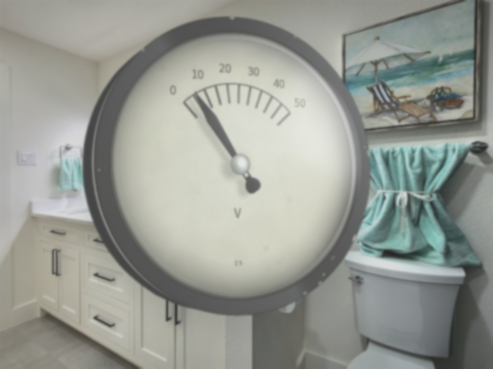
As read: 5,V
